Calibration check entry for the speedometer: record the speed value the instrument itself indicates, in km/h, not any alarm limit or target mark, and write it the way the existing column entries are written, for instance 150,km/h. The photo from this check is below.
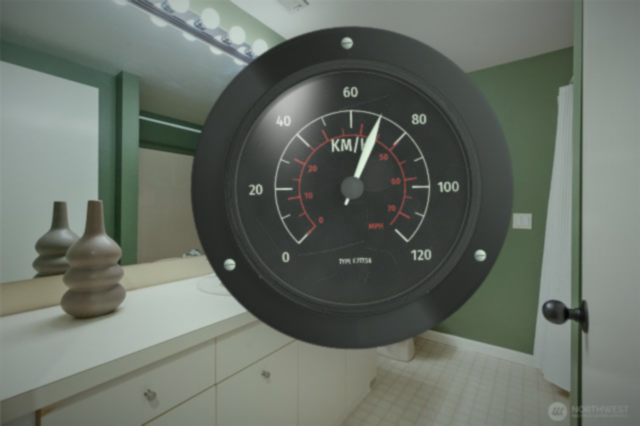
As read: 70,km/h
